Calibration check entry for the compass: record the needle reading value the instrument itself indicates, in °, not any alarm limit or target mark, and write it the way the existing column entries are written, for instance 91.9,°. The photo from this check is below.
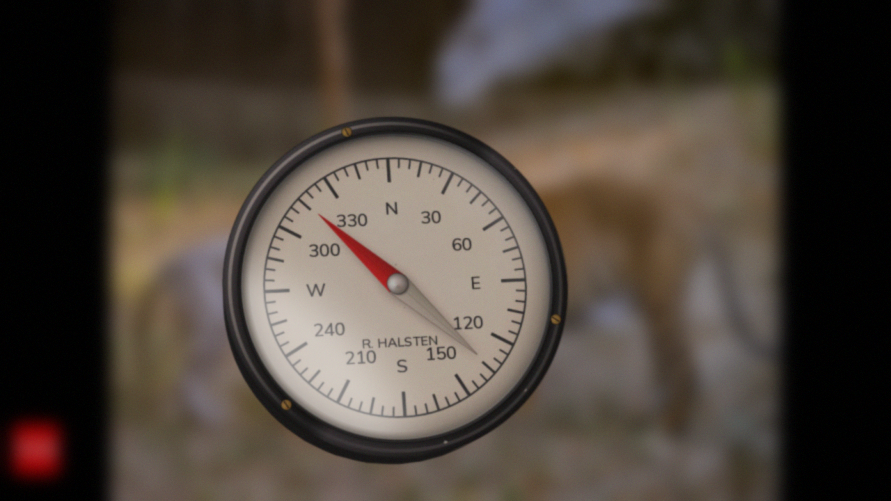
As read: 315,°
